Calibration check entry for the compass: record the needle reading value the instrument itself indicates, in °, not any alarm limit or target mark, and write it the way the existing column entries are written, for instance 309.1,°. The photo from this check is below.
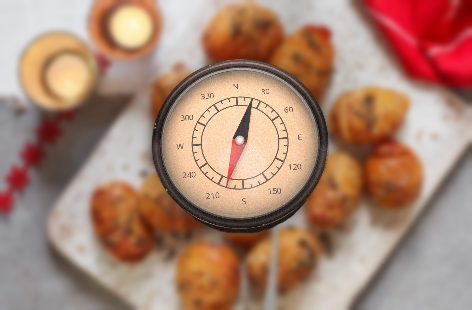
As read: 200,°
